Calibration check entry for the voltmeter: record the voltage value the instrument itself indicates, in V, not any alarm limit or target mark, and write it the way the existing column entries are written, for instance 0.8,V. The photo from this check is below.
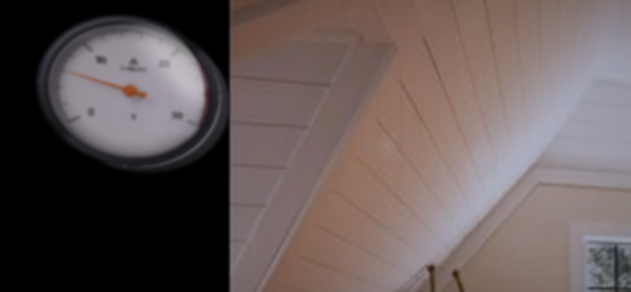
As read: 6,V
